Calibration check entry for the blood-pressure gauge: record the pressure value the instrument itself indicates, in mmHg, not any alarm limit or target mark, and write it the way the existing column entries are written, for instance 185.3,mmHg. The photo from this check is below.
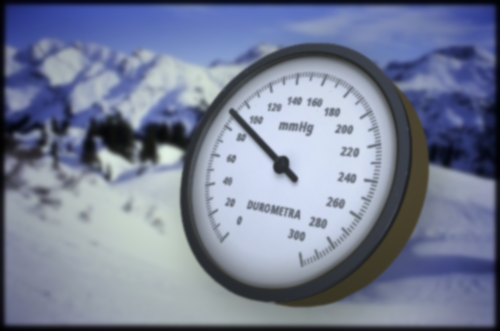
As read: 90,mmHg
